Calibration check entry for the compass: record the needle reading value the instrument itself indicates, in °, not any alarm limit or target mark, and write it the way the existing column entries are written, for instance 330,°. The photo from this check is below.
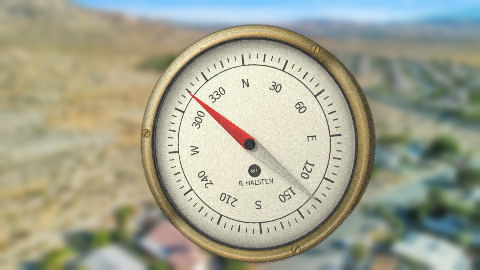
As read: 315,°
